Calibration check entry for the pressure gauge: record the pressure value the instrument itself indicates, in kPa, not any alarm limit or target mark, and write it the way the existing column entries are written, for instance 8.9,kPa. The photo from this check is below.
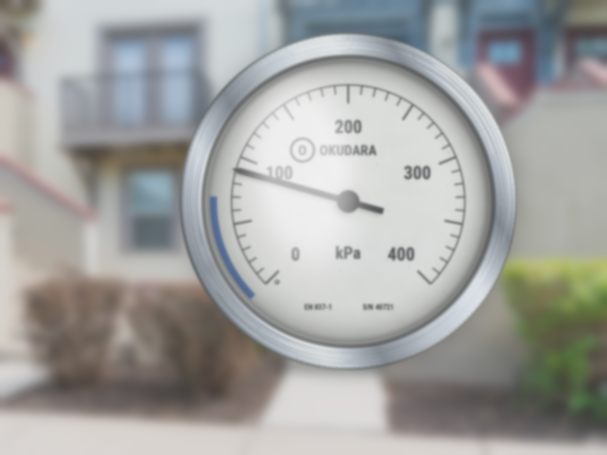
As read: 90,kPa
